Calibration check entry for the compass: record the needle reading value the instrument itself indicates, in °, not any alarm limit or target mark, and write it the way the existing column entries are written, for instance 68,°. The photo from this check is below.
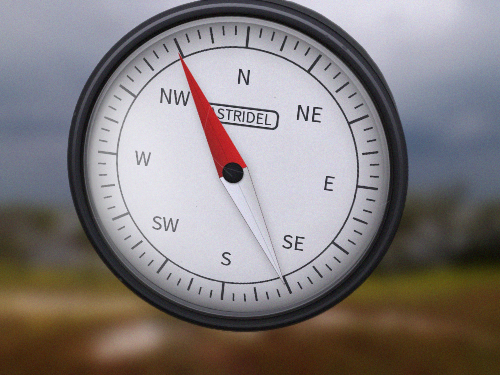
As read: 330,°
